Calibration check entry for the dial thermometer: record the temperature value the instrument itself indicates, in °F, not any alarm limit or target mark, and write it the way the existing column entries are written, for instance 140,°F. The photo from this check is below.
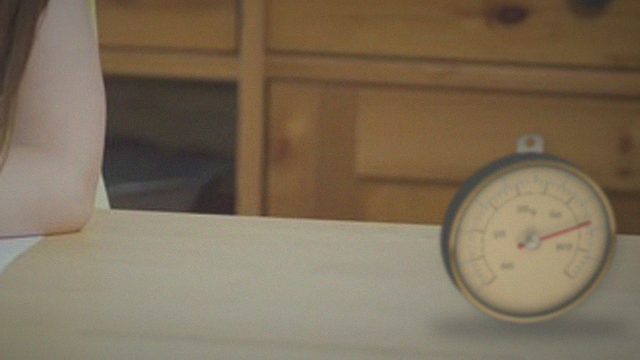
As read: 80,°F
